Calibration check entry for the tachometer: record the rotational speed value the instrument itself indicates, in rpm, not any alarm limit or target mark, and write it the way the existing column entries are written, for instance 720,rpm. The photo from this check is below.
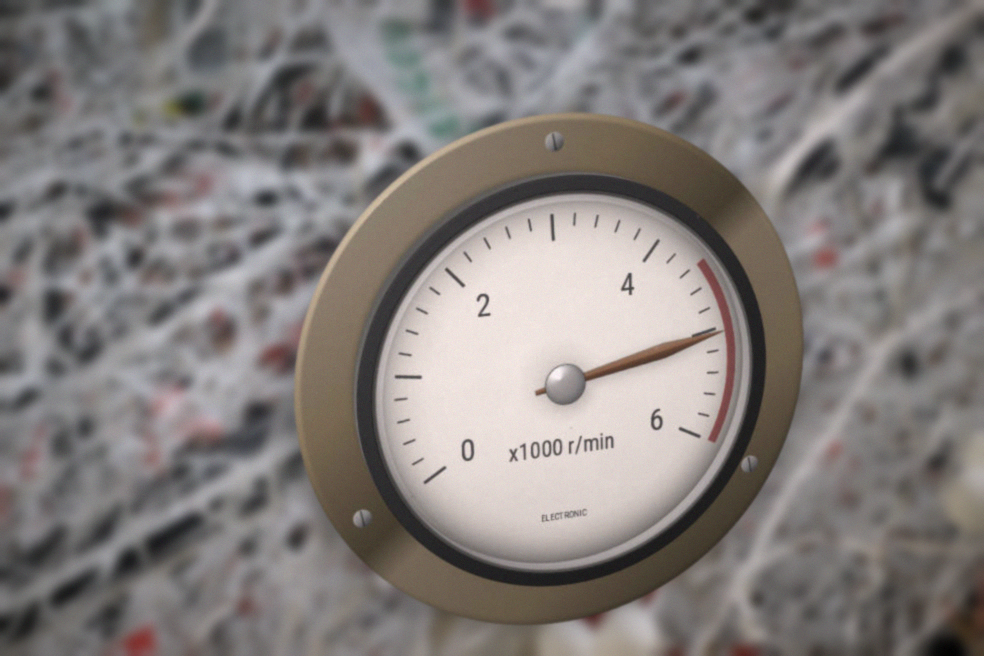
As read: 5000,rpm
